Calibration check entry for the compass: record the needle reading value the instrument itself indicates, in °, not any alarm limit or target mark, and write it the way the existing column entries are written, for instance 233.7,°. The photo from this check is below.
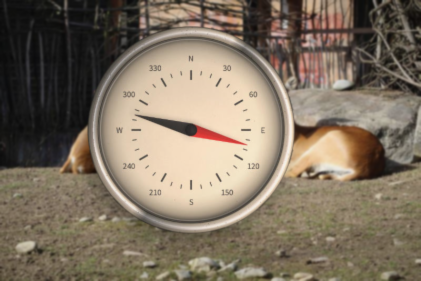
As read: 105,°
